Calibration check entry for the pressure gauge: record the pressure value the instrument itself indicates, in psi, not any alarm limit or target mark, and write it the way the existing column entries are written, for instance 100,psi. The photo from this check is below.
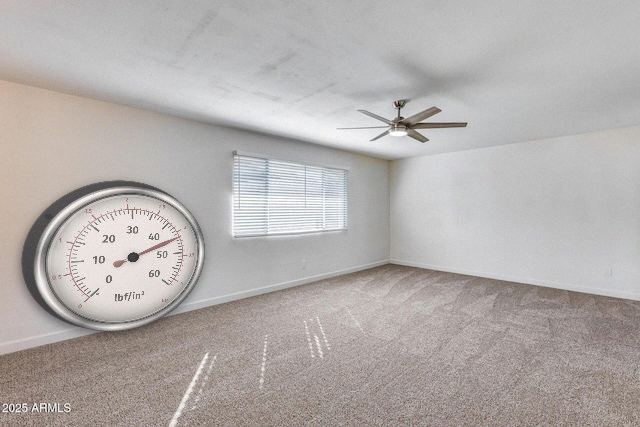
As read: 45,psi
